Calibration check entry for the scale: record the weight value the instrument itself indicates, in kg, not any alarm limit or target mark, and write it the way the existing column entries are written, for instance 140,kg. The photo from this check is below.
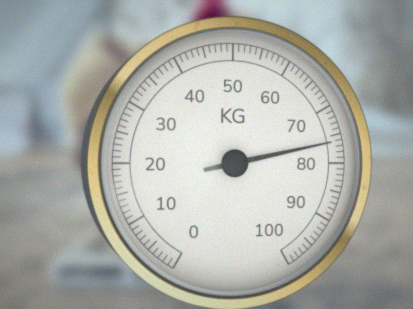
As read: 76,kg
